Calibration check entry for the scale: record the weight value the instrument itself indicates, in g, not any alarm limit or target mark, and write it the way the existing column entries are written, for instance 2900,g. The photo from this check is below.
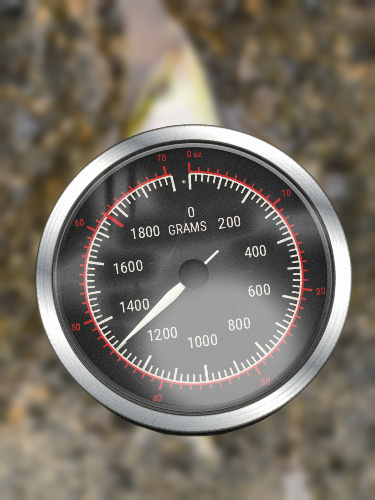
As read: 1300,g
